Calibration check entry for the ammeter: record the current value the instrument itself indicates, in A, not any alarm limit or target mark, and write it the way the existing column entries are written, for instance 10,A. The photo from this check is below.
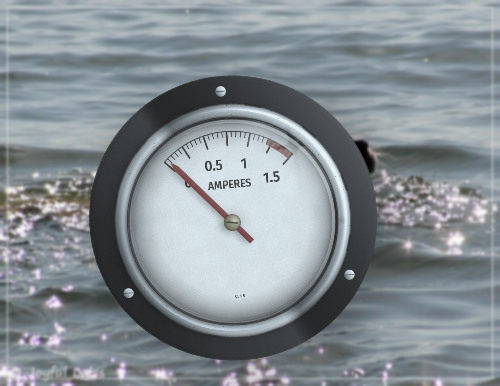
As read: 0.05,A
